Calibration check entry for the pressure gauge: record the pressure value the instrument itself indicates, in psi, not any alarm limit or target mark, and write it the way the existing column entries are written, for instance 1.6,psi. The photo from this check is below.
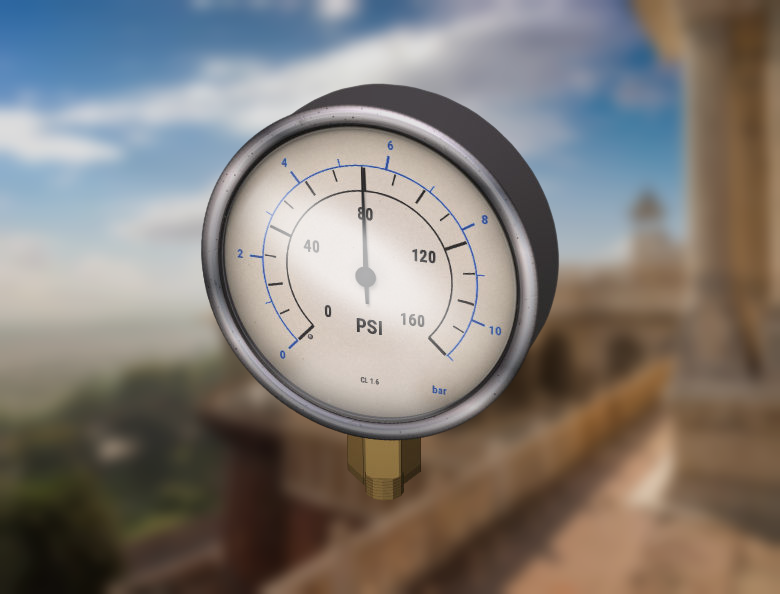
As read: 80,psi
